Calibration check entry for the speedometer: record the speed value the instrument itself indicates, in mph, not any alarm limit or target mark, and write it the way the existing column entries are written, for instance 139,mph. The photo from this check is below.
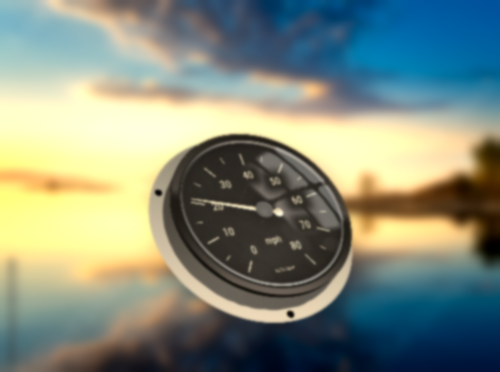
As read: 20,mph
